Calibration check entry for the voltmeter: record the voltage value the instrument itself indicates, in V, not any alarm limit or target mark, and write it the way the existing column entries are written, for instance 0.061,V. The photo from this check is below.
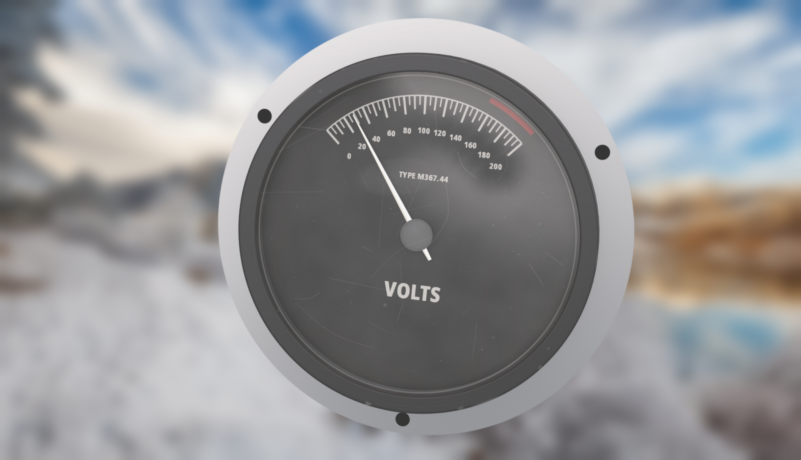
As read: 30,V
